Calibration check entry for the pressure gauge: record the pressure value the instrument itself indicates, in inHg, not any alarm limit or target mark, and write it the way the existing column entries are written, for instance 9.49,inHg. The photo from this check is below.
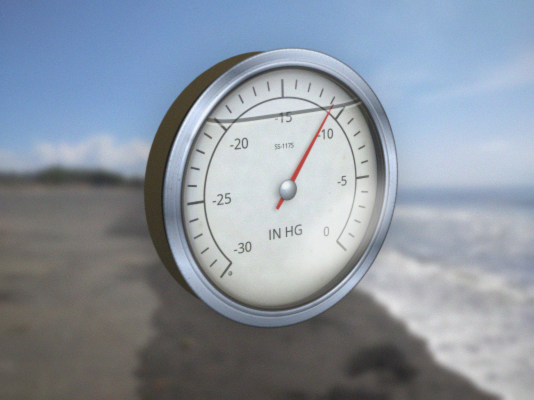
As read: -11,inHg
